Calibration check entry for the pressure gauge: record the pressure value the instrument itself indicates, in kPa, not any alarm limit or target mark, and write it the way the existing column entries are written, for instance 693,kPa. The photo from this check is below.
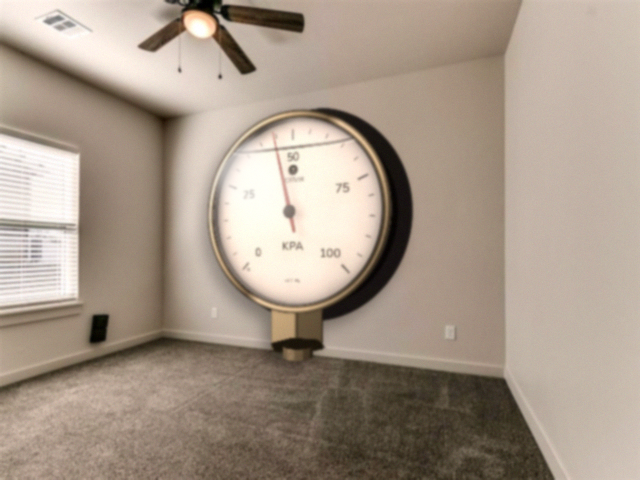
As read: 45,kPa
